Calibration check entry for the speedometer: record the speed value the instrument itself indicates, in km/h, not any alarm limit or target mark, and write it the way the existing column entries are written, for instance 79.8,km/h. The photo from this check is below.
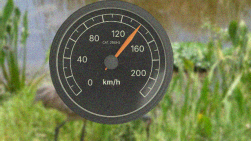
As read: 140,km/h
